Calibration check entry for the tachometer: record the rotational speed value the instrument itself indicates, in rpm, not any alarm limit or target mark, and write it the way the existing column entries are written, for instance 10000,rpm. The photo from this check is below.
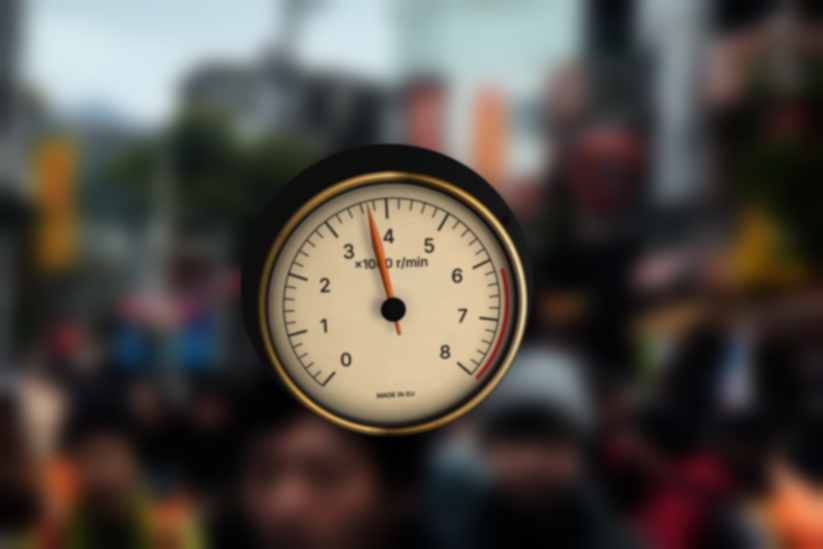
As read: 3700,rpm
